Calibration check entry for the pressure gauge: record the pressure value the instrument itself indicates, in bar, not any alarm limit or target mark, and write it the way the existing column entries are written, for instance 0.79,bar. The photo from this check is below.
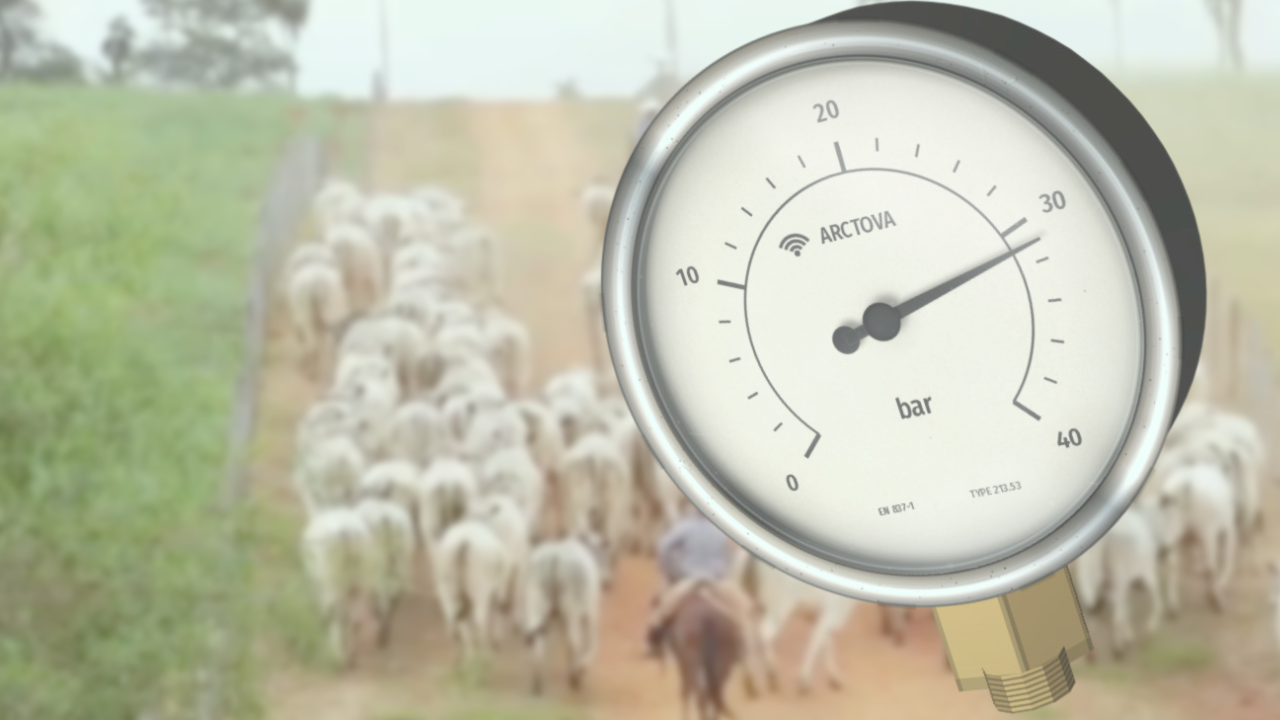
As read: 31,bar
